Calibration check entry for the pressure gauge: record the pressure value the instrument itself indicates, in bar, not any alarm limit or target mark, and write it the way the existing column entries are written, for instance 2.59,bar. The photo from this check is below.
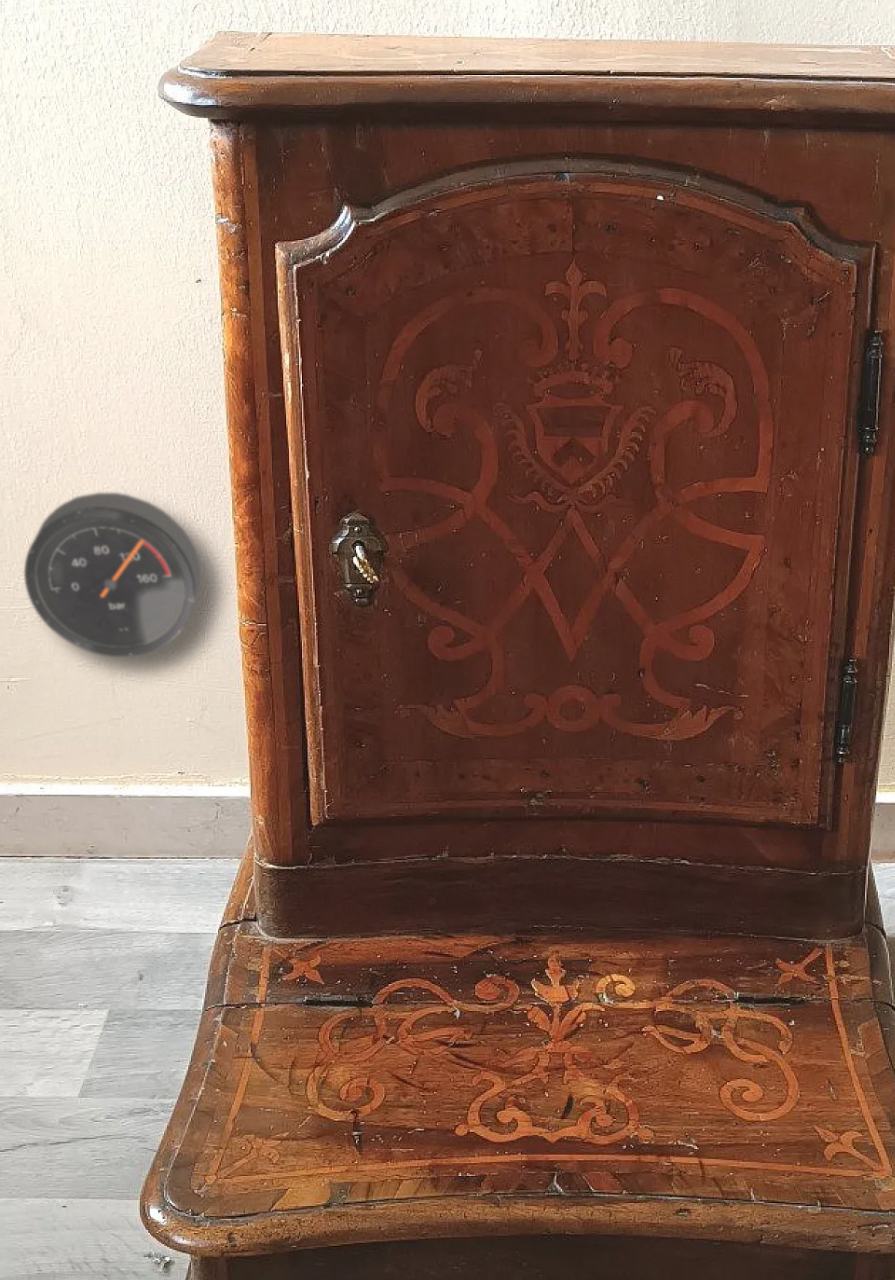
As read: 120,bar
